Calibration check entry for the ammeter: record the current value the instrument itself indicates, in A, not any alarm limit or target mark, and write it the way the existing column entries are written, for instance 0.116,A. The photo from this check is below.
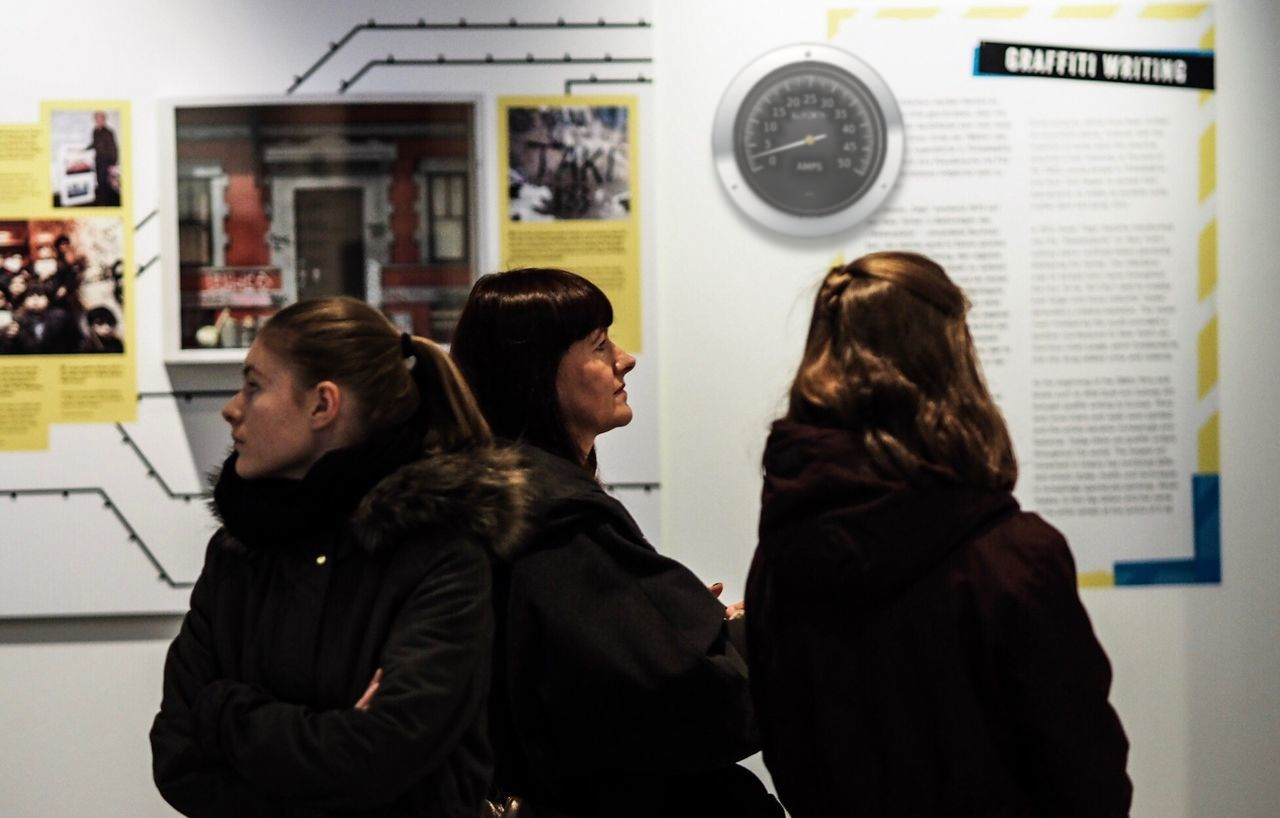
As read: 2.5,A
